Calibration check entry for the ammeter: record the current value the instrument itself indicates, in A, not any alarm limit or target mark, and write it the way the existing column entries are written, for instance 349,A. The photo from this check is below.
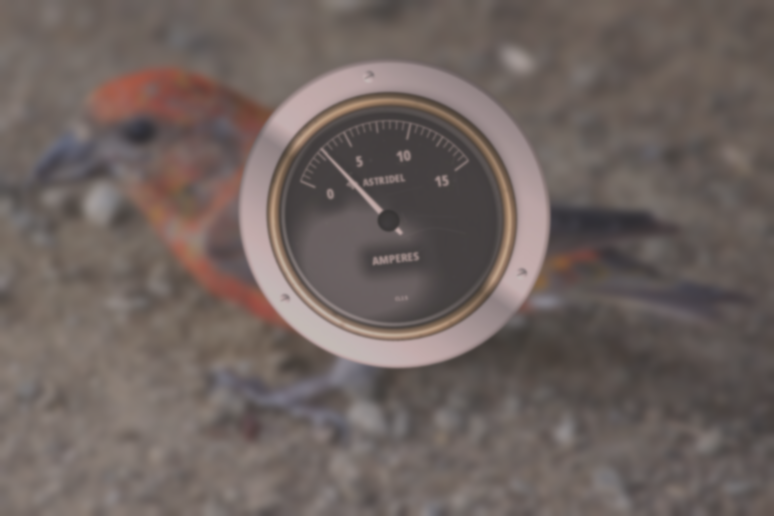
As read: 3,A
